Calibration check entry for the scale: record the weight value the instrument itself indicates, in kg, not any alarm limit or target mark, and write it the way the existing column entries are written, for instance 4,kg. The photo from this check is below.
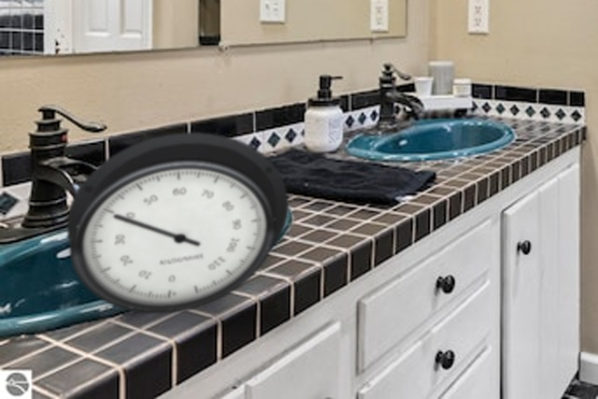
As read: 40,kg
